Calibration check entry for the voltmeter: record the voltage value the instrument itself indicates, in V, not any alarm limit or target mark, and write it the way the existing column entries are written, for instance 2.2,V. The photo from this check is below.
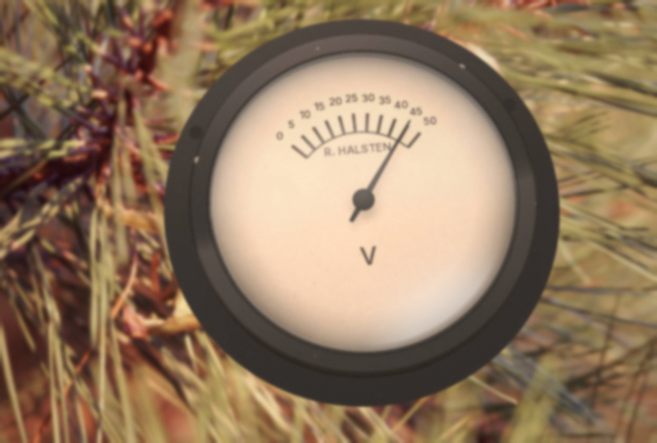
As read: 45,V
